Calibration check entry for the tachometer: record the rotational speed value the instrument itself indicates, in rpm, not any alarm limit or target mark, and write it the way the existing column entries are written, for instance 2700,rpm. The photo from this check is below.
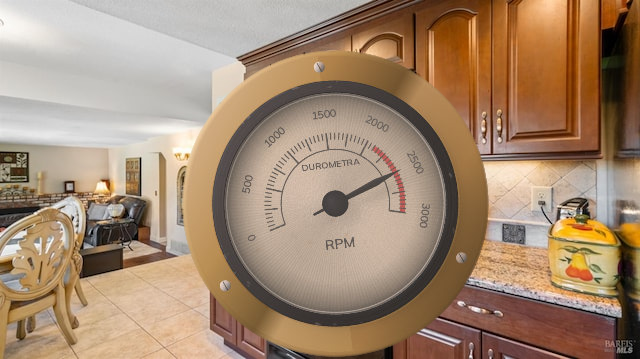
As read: 2500,rpm
